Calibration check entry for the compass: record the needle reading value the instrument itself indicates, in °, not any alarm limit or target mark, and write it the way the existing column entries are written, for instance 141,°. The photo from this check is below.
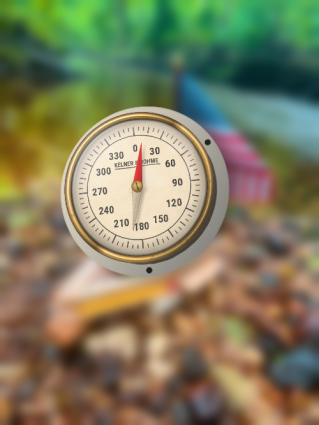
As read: 10,°
